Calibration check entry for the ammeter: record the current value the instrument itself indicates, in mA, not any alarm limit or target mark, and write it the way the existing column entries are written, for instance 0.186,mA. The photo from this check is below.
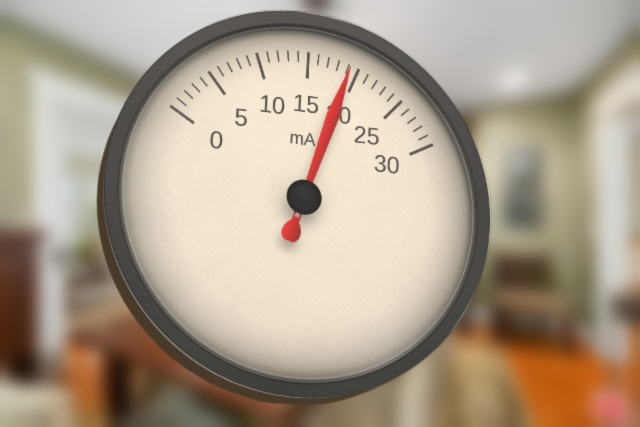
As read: 19,mA
